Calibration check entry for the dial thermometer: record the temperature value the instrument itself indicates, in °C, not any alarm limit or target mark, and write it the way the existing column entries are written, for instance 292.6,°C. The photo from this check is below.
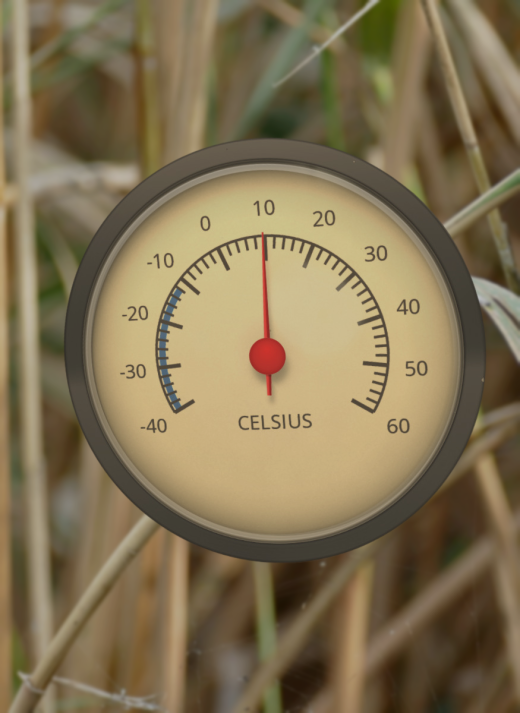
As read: 10,°C
